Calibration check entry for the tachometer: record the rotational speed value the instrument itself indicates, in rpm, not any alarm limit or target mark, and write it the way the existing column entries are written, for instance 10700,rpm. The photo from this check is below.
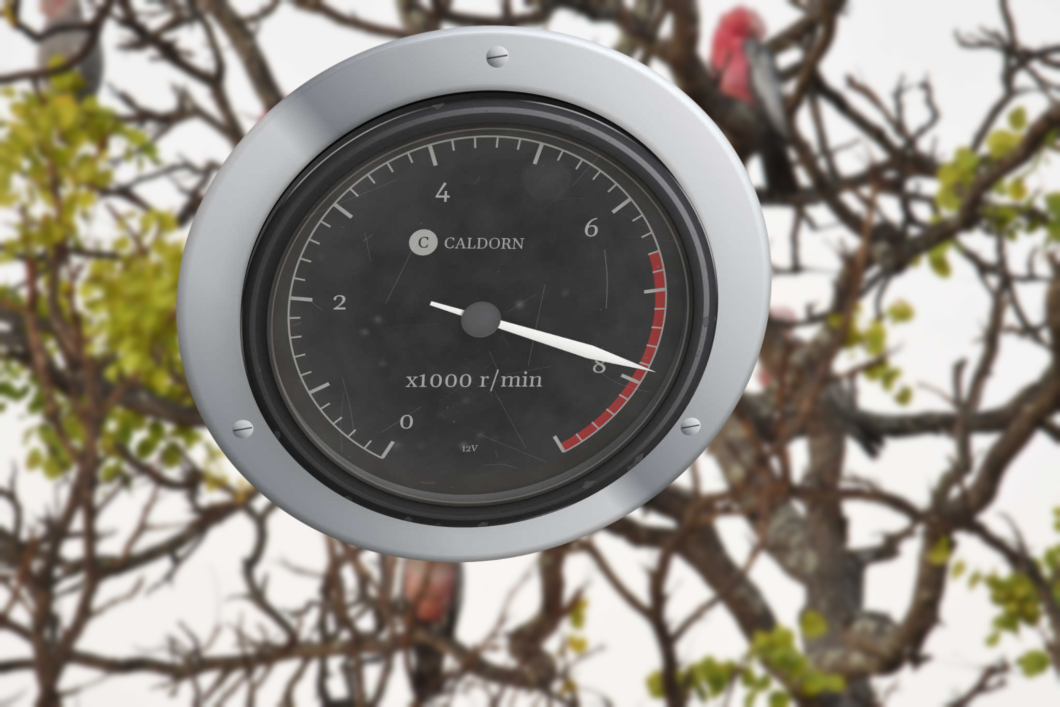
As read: 7800,rpm
